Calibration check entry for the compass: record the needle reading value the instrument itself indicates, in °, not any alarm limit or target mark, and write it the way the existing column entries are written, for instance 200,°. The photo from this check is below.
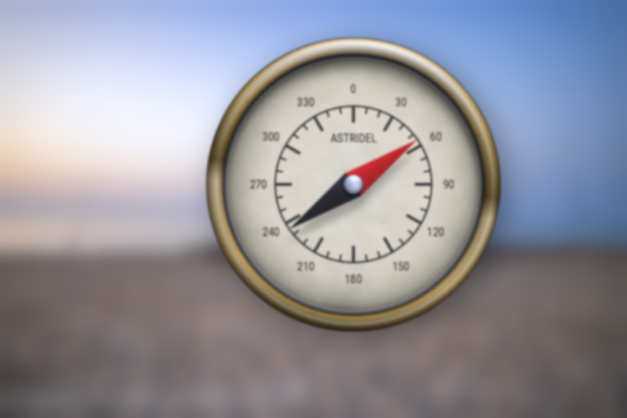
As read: 55,°
